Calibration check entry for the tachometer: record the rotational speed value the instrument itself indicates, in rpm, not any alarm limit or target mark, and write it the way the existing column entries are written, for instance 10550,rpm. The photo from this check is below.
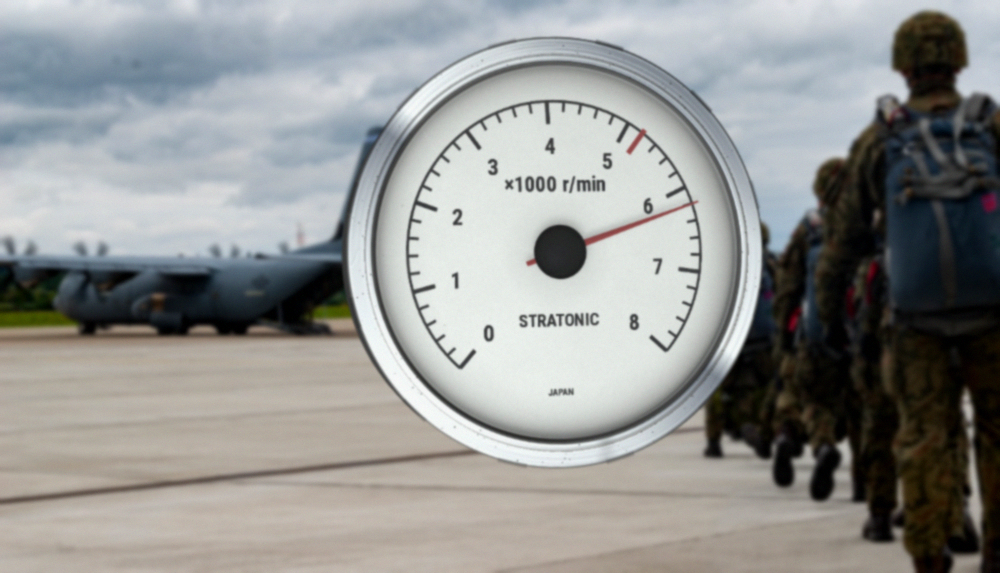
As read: 6200,rpm
